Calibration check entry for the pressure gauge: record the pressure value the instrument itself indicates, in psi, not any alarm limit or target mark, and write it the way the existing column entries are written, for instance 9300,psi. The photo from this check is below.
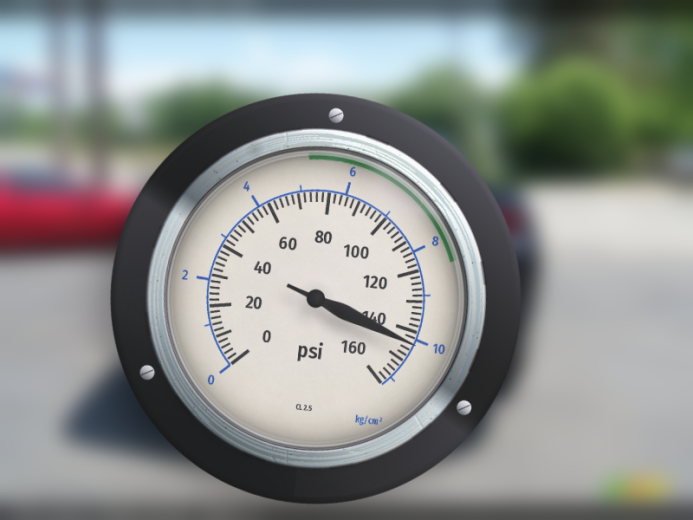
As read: 144,psi
